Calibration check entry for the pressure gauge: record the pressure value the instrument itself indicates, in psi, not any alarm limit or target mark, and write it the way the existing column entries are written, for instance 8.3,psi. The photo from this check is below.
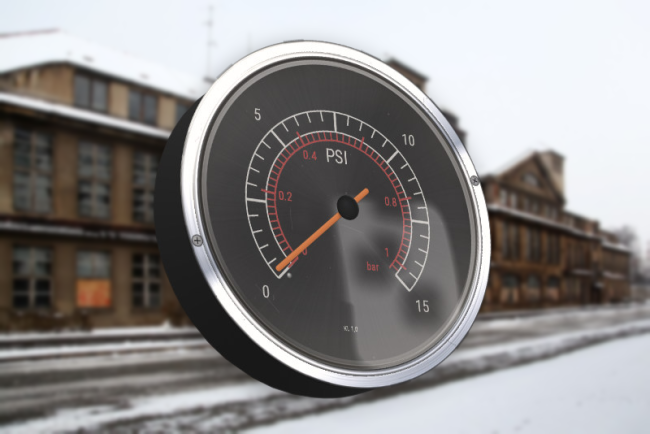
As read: 0.25,psi
